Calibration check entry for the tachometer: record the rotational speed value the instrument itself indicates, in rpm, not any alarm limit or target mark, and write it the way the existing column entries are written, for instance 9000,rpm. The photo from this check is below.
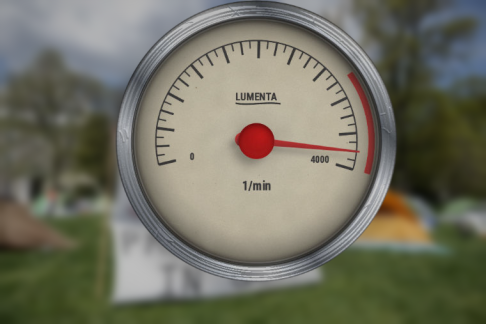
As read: 3800,rpm
